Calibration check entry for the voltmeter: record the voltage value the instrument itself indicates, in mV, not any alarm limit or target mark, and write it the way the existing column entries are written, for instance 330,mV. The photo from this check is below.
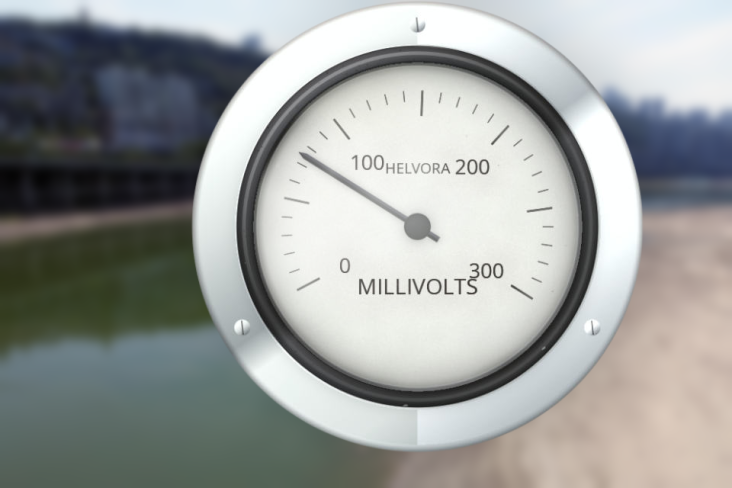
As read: 75,mV
